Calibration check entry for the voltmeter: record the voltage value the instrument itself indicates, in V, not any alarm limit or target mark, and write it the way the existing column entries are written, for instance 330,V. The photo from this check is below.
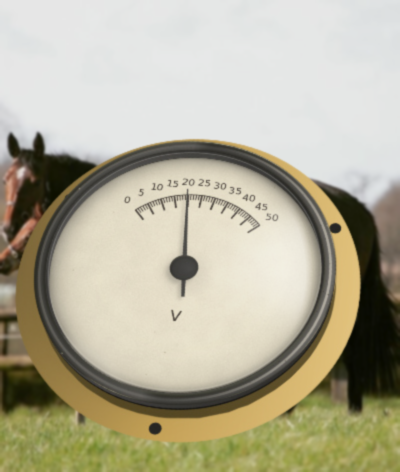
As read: 20,V
